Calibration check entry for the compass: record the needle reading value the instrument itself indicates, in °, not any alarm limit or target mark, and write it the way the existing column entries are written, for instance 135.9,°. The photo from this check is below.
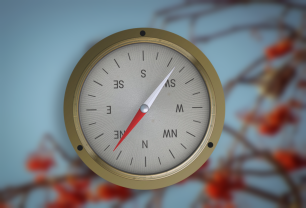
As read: 37.5,°
